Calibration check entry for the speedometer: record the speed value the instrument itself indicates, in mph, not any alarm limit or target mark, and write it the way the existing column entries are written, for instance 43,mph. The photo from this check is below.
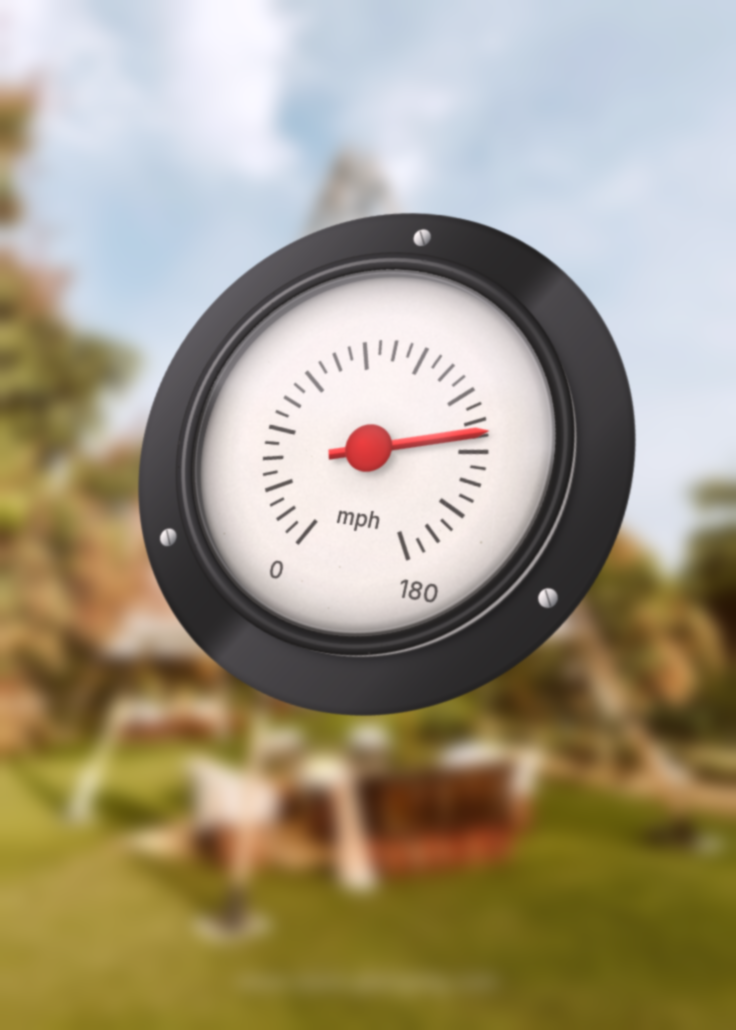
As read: 135,mph
